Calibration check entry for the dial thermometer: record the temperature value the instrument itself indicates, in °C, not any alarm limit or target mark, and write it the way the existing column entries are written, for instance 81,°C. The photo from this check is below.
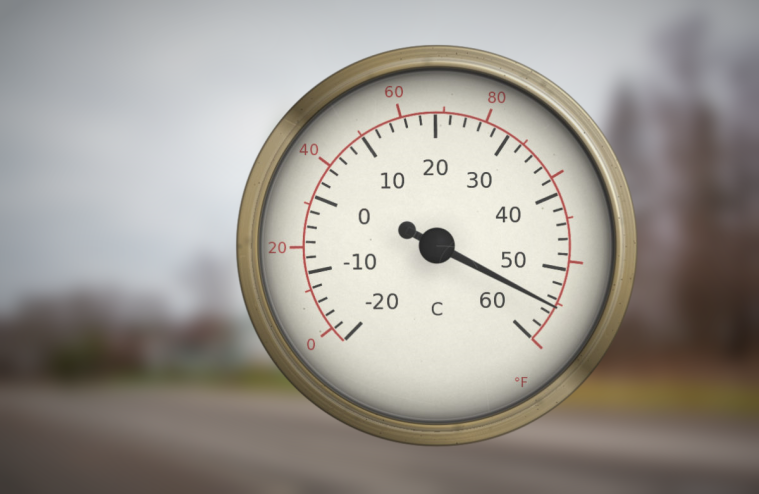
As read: 55,°C
